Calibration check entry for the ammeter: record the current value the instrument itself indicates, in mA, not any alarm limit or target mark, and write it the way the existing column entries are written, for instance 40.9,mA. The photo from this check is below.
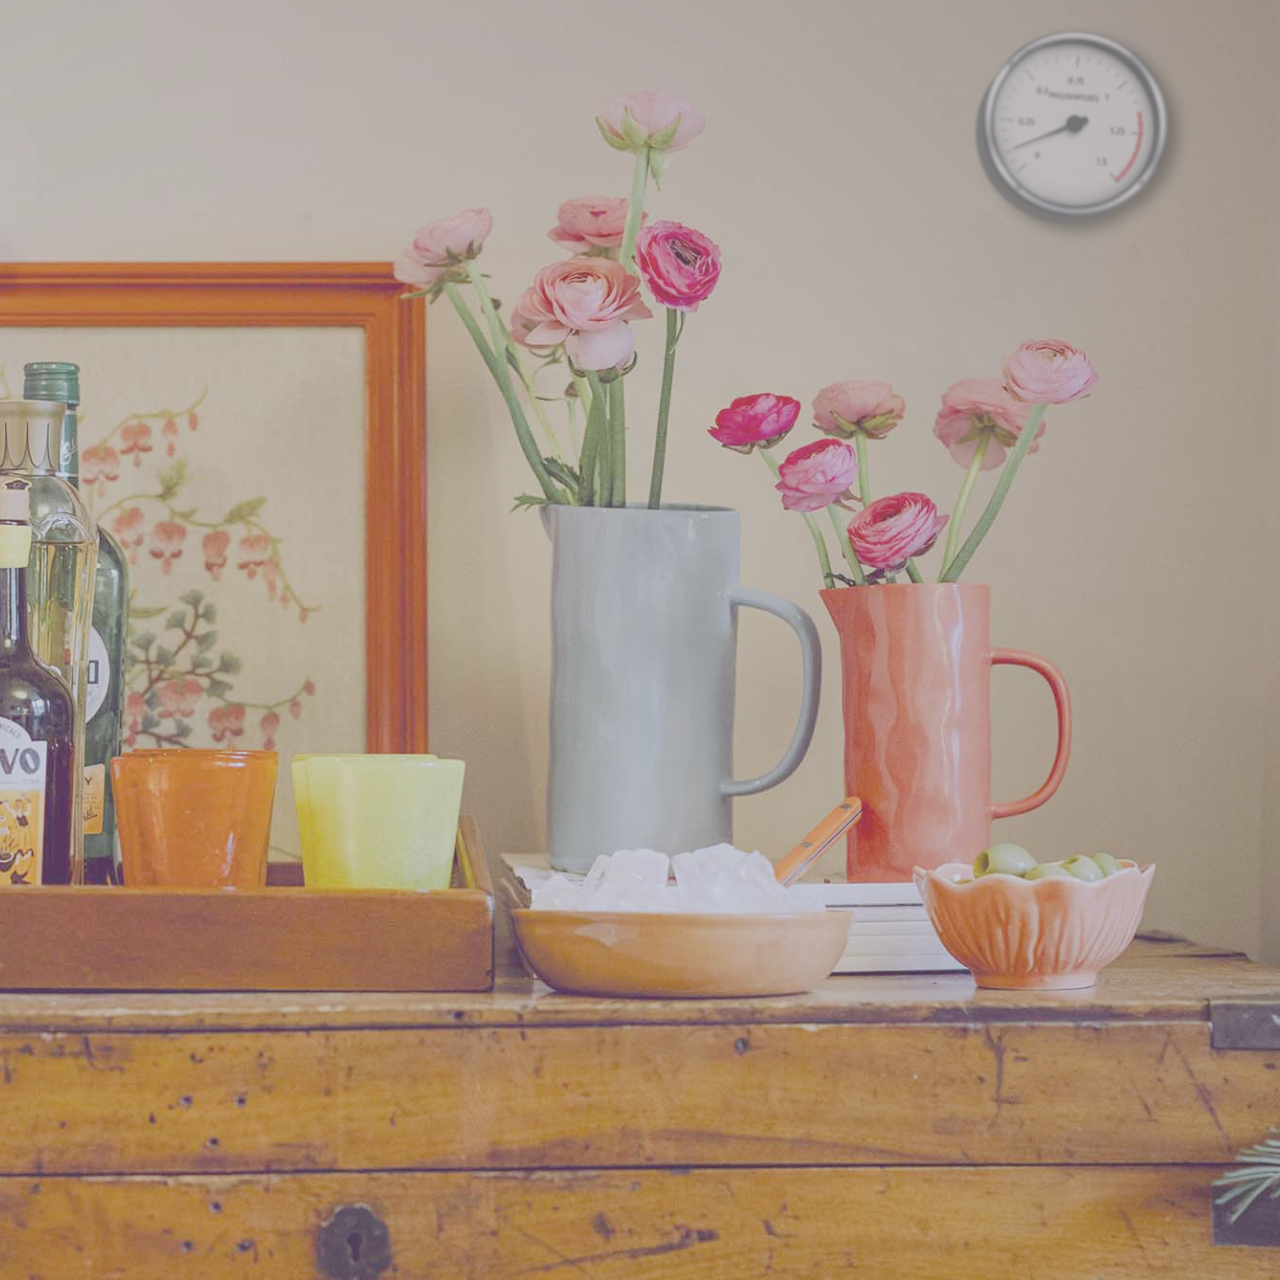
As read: 0.1,mA
